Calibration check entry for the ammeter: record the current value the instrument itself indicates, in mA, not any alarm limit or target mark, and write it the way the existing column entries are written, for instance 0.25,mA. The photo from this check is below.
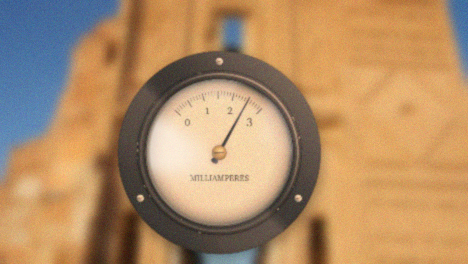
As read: 2.5,mA
